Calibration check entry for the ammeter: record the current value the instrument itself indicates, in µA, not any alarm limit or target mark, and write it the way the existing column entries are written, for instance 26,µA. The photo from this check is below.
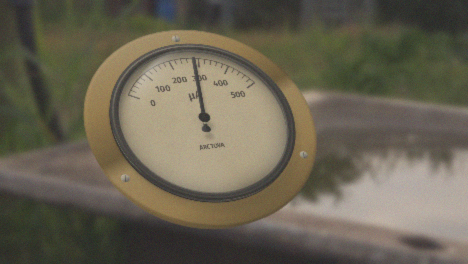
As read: 280,µA
